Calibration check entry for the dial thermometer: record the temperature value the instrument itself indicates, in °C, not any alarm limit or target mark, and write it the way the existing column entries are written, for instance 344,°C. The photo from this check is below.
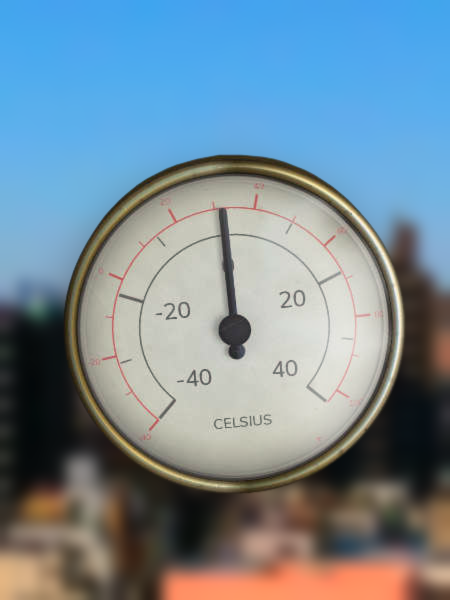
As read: 0,°C
